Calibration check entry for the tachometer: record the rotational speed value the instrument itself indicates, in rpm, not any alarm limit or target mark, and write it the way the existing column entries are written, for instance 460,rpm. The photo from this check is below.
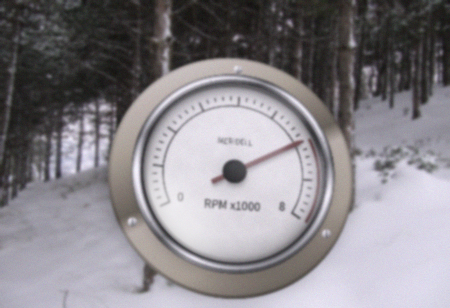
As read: 6000,rpm
